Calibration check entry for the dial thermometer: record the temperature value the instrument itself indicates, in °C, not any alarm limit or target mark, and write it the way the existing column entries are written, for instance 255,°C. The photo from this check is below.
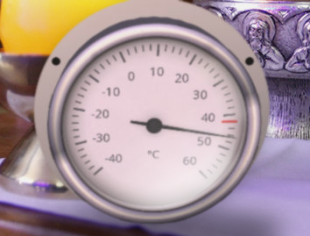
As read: 46,°C
